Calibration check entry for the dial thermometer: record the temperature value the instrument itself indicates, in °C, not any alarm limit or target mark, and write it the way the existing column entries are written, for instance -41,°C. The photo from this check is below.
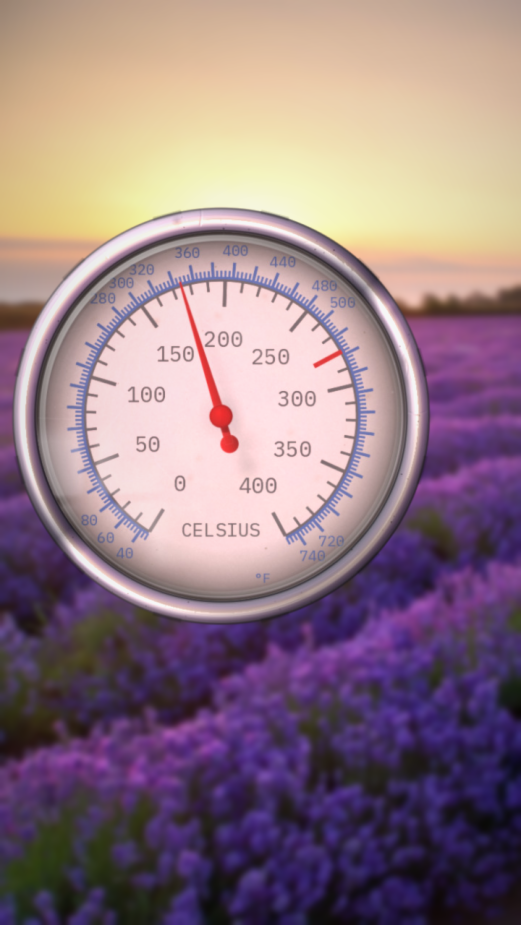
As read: 175,°C
